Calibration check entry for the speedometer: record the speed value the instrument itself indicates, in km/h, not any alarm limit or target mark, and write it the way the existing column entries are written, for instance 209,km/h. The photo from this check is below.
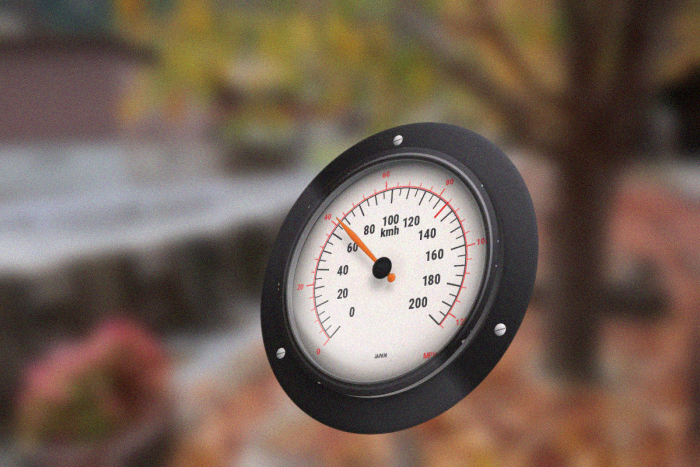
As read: 67.5,km/h
